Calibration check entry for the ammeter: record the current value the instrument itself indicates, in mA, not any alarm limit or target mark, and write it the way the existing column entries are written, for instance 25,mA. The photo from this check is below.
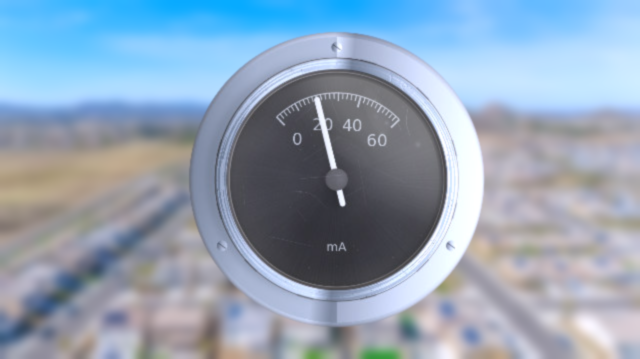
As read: 20,mA
